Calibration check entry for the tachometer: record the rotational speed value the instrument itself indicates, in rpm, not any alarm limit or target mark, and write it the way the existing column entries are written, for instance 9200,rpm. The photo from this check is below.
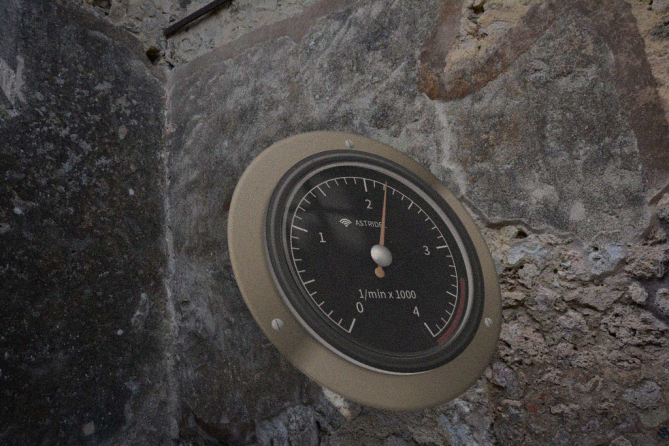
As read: 2200,rpm
